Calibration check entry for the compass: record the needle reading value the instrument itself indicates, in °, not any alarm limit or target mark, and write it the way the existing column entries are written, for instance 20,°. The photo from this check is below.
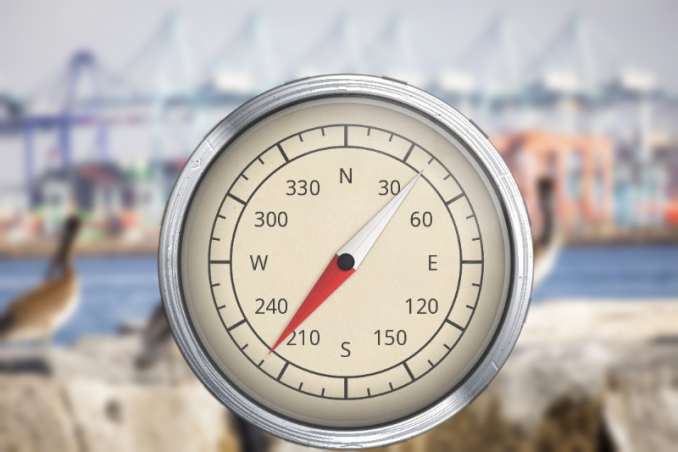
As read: 220,°
